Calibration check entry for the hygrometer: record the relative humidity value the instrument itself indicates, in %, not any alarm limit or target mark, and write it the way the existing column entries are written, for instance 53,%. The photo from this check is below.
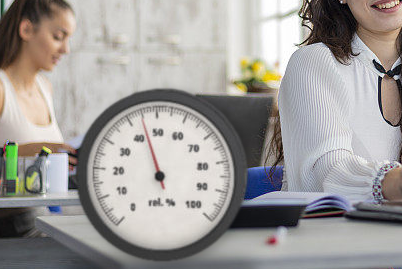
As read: 45,%
